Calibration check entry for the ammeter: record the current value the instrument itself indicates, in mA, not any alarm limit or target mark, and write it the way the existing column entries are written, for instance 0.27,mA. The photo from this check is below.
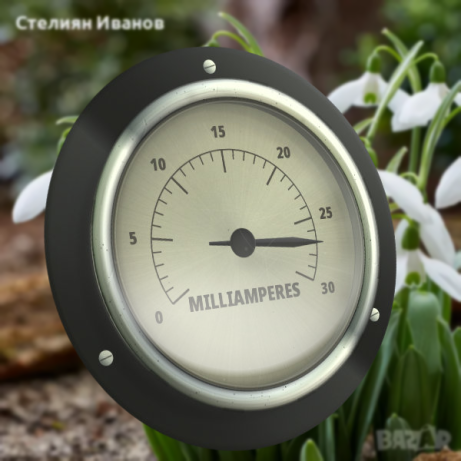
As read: 27,mA
